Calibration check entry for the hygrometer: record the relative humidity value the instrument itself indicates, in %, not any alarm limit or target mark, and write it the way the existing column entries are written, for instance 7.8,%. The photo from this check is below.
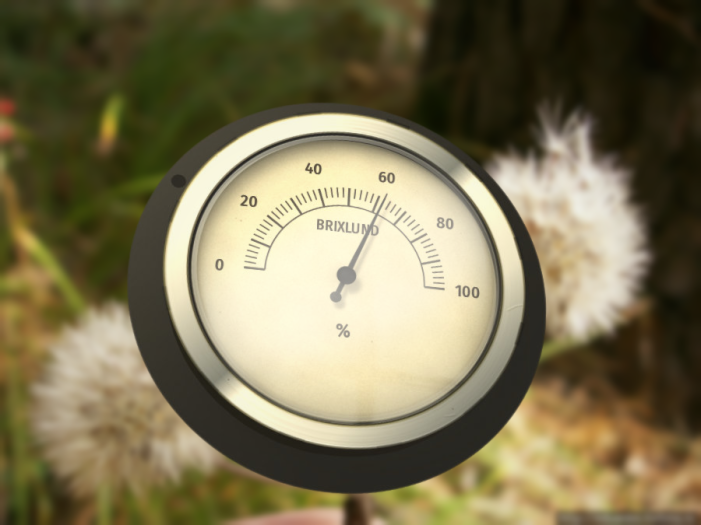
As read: 62,%
